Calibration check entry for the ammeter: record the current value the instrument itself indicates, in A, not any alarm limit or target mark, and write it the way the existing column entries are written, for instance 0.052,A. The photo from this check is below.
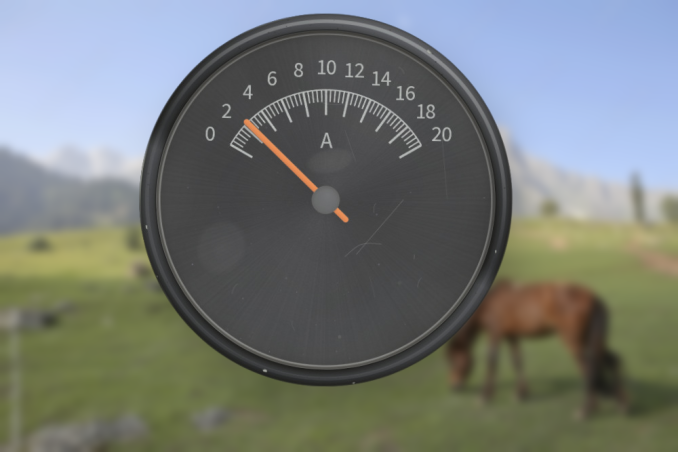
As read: 2.4,A
